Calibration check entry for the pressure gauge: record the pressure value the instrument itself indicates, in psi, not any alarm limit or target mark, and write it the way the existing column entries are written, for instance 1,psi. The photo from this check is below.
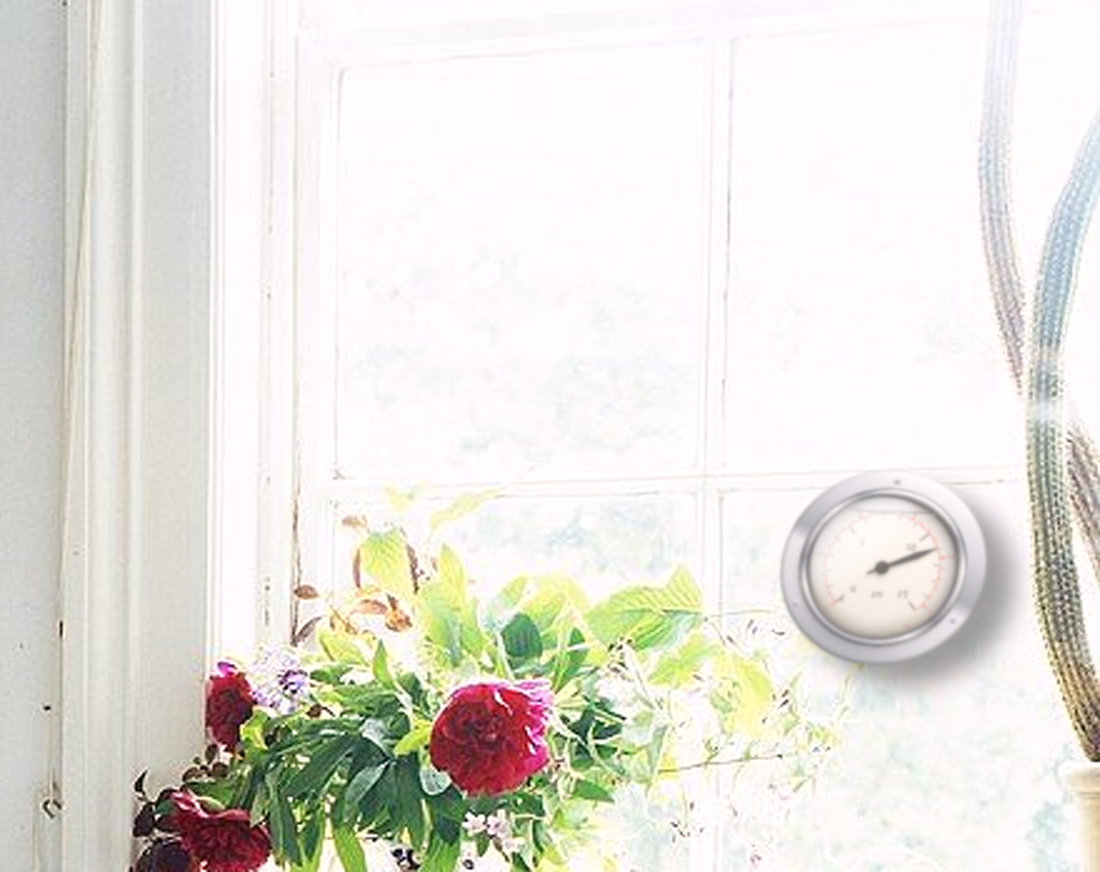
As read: 11,psi
